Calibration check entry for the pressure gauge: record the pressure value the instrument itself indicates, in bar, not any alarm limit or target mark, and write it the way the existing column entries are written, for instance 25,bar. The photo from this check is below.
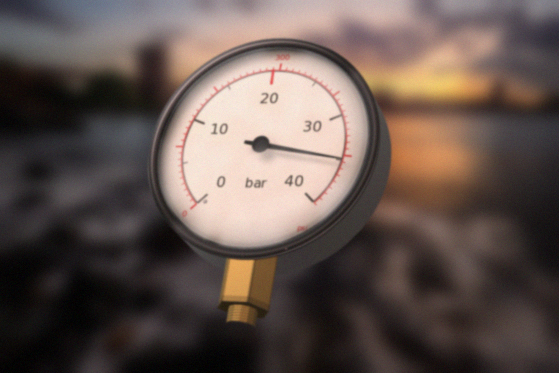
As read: 35,bar
